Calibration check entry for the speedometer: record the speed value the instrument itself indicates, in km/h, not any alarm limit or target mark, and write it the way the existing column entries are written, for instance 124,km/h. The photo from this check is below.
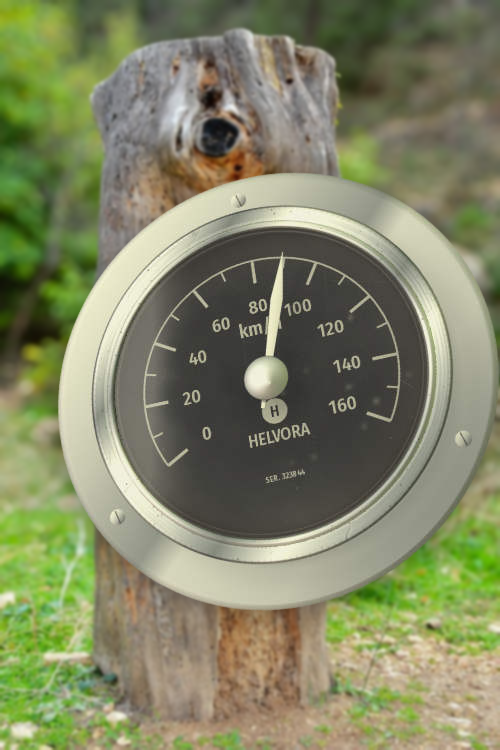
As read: 90,km/h
